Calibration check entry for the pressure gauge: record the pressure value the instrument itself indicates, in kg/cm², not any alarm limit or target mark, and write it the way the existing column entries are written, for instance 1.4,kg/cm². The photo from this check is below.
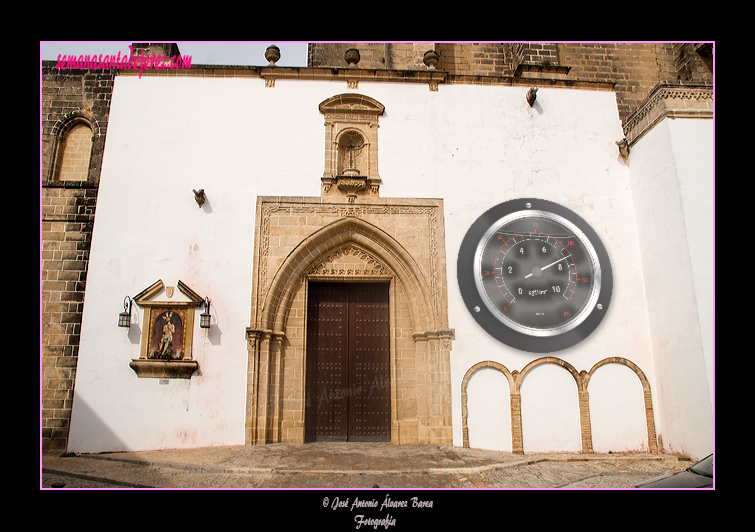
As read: 7.5,kg/cm²
